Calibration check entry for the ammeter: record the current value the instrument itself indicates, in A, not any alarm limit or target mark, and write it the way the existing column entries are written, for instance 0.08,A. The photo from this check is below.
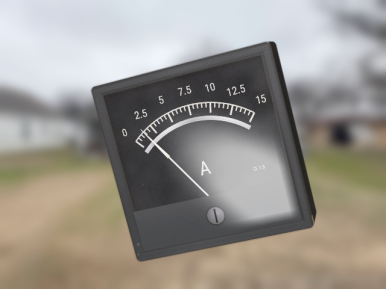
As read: 1.5,A
